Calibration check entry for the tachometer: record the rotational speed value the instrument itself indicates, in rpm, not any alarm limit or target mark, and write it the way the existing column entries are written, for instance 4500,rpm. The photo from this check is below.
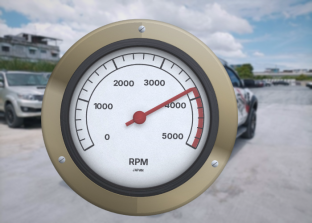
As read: 3800,rpm
